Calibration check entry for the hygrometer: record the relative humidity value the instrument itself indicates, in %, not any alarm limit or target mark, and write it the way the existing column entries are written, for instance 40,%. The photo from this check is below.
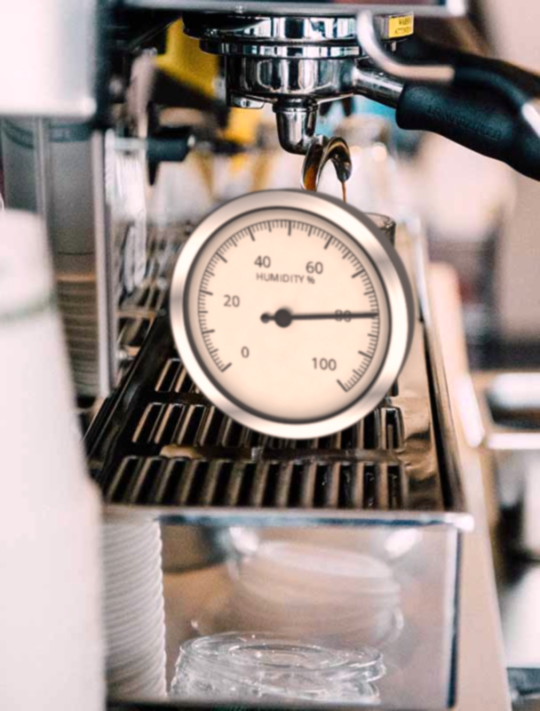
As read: 80,%
